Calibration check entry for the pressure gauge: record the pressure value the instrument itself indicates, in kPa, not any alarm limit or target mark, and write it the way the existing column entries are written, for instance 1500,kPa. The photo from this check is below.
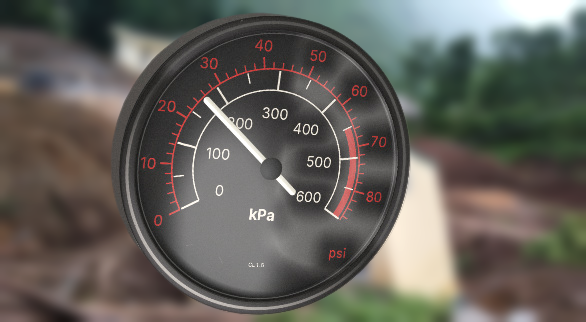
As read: 175,kPa
